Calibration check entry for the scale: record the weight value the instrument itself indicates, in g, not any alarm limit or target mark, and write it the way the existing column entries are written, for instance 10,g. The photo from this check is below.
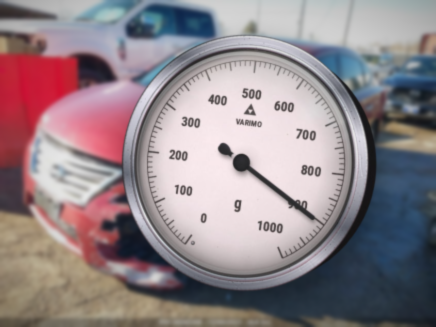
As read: 900,g
